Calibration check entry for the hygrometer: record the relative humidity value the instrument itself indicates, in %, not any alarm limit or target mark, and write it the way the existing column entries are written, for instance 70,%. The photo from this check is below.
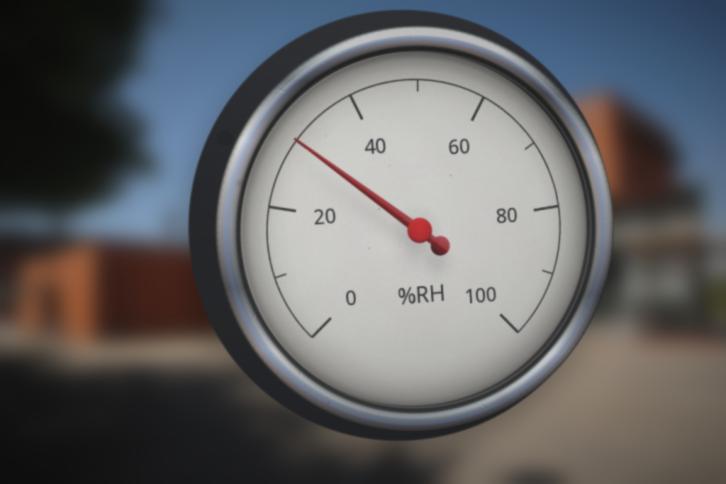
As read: 30,%
